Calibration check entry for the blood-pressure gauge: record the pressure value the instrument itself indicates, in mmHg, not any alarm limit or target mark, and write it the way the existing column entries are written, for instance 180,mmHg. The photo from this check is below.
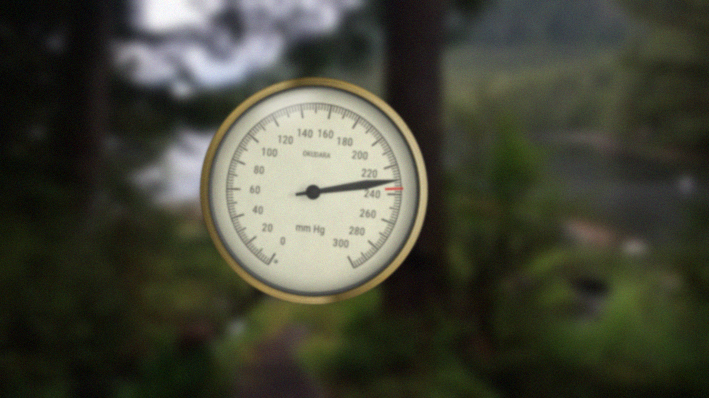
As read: 230,mmHg
